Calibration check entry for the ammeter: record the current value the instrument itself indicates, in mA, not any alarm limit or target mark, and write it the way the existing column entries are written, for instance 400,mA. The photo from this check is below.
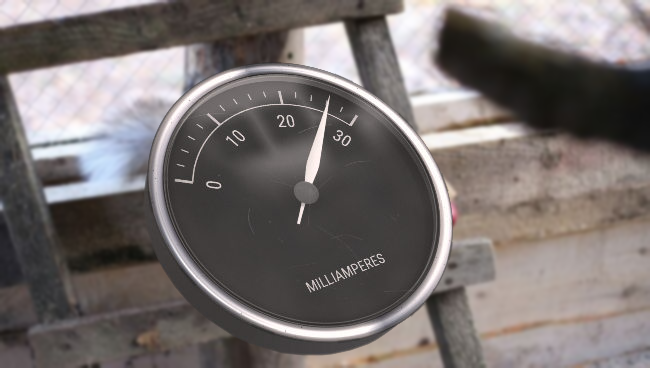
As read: 26,mA
